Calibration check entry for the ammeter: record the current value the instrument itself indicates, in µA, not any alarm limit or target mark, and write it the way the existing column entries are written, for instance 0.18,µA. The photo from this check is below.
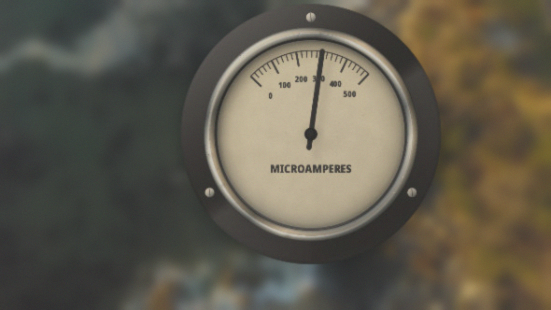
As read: 300,µA
